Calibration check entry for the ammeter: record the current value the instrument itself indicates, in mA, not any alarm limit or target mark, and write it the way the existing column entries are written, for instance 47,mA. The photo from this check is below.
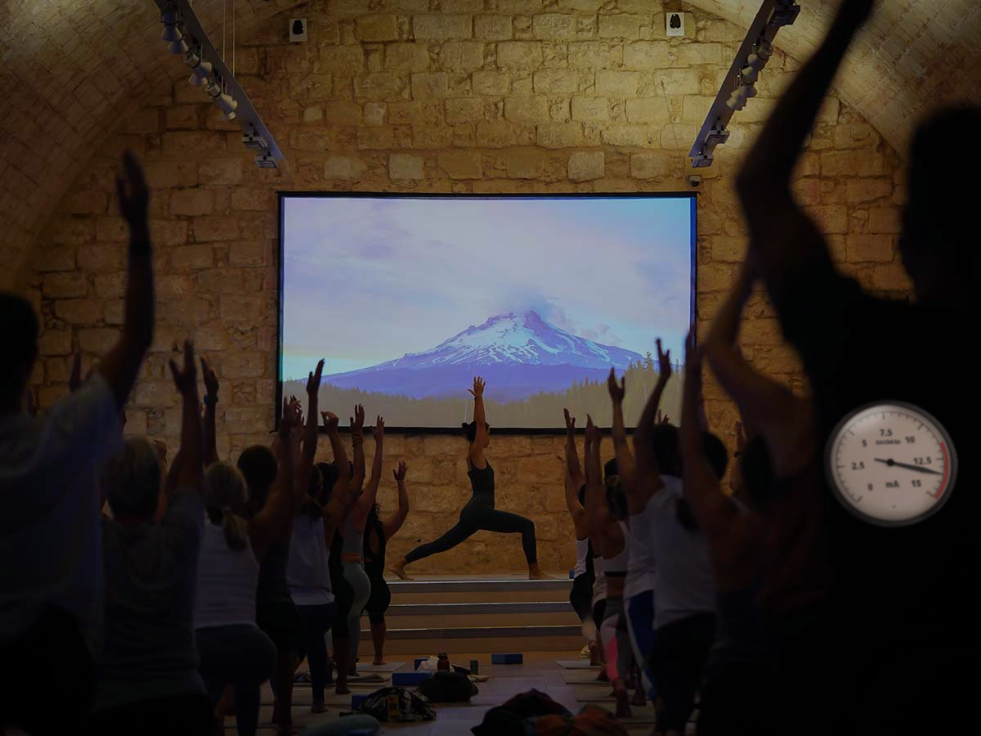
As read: 13.5,mA
